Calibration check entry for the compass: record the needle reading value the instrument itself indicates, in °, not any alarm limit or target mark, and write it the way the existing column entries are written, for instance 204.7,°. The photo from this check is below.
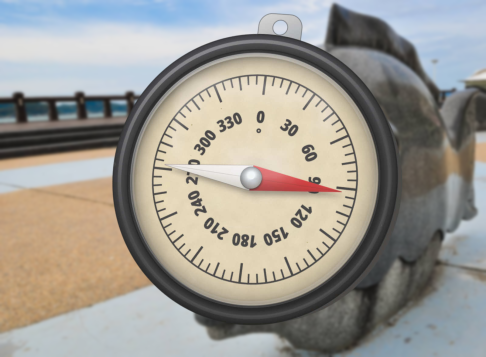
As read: 92.5,°
